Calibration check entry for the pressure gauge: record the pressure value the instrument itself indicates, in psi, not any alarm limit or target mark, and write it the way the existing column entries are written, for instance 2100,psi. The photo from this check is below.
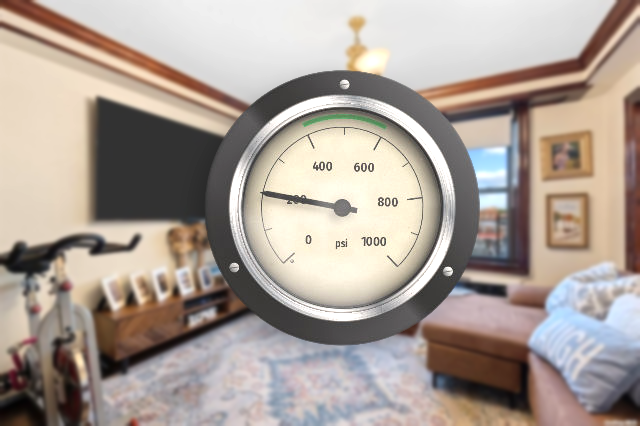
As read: 200,psi
